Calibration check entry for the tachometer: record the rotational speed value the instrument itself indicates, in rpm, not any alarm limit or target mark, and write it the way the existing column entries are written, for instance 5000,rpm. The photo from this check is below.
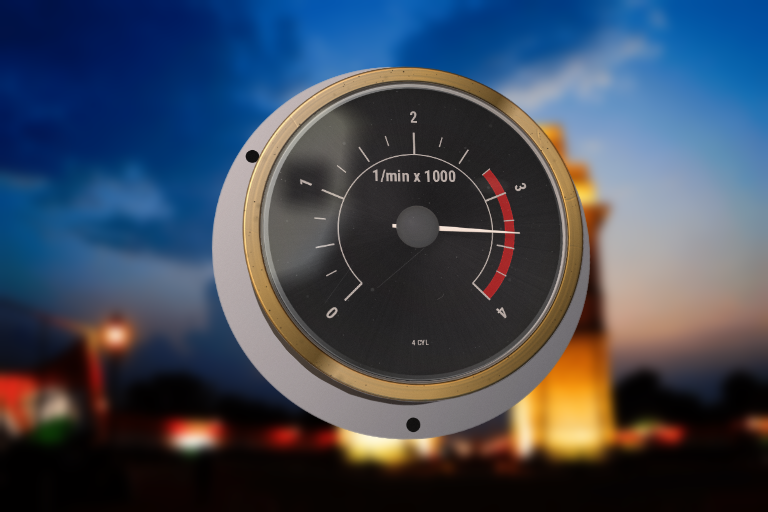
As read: 3375,rpm
